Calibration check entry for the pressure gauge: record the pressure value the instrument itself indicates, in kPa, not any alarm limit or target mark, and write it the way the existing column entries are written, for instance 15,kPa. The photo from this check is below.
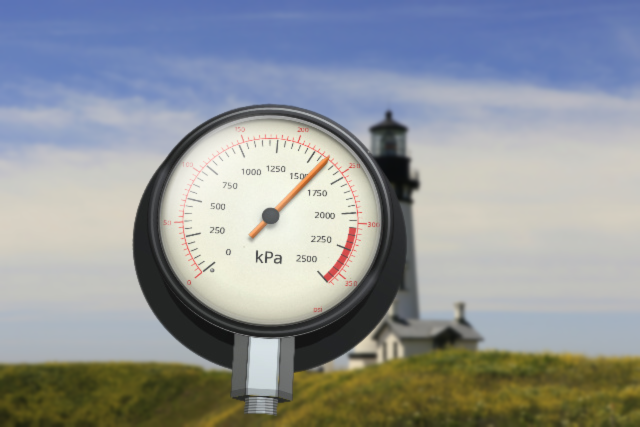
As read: 1600,kPa
